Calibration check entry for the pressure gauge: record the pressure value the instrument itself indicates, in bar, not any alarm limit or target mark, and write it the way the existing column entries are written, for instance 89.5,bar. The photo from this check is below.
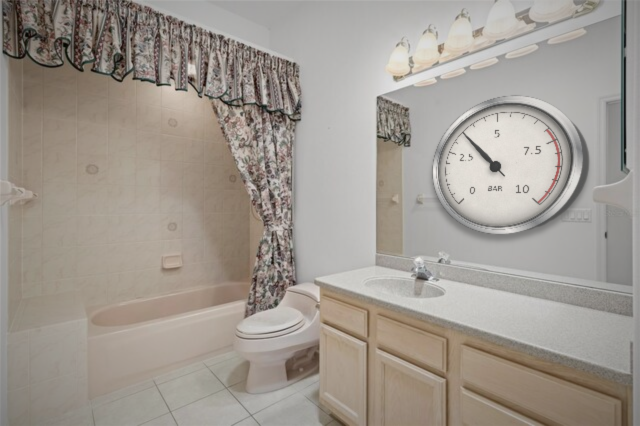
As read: 3.5,bar
